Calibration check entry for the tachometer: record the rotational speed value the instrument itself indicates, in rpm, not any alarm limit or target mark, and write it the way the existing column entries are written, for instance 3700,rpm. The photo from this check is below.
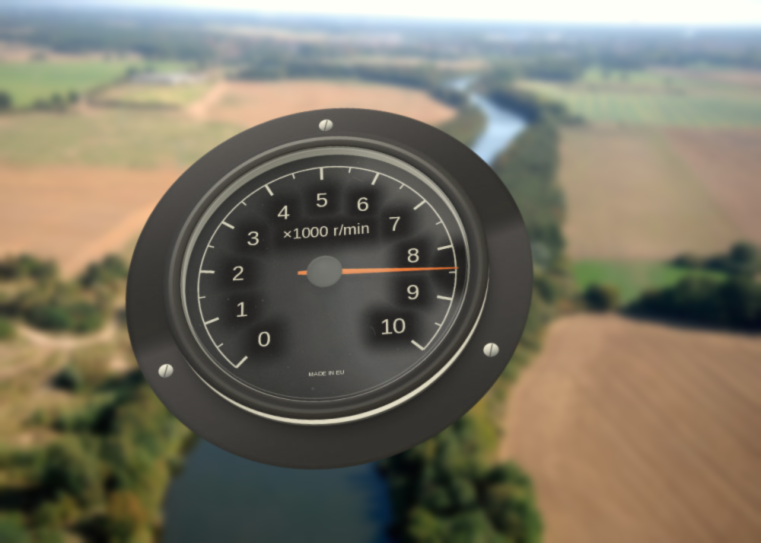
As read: 8500,rpm
